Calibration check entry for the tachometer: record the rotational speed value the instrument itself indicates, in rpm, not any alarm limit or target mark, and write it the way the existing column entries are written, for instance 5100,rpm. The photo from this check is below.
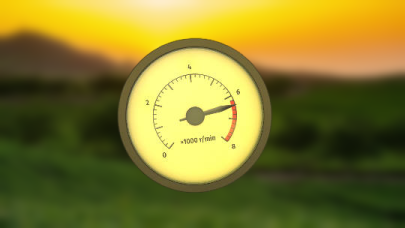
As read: 6400,rpm
